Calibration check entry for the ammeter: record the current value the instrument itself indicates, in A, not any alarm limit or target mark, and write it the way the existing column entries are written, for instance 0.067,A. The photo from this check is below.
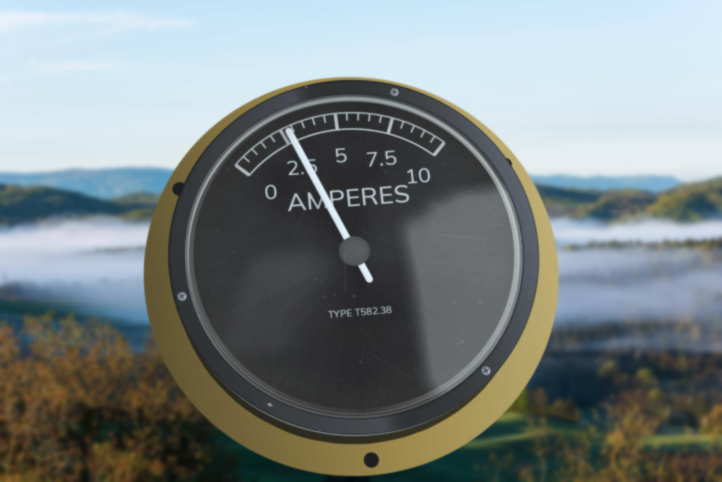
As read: 2.75,A
